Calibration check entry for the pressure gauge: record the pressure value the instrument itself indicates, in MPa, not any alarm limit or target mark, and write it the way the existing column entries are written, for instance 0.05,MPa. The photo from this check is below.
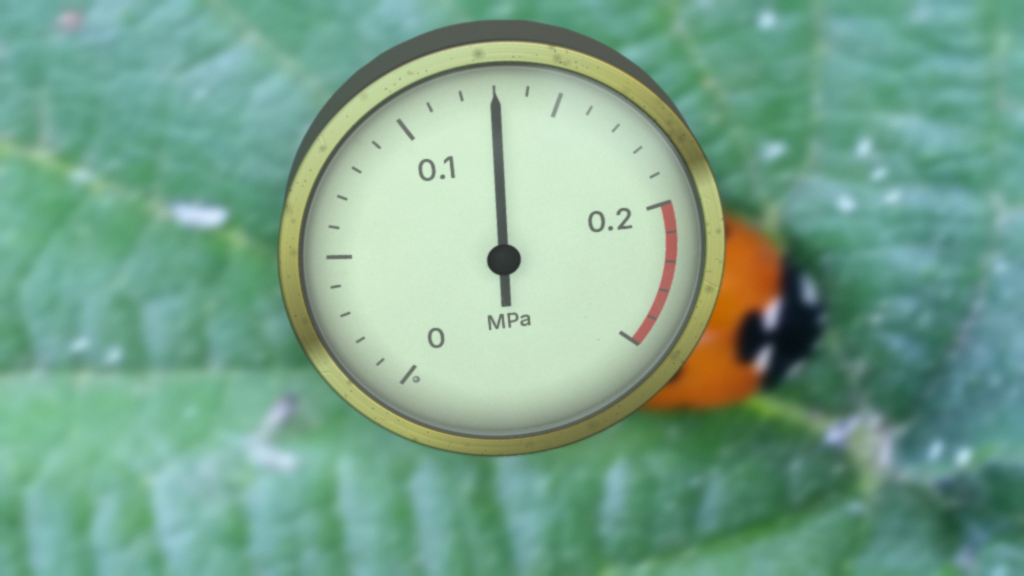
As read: 0.13,MPa
